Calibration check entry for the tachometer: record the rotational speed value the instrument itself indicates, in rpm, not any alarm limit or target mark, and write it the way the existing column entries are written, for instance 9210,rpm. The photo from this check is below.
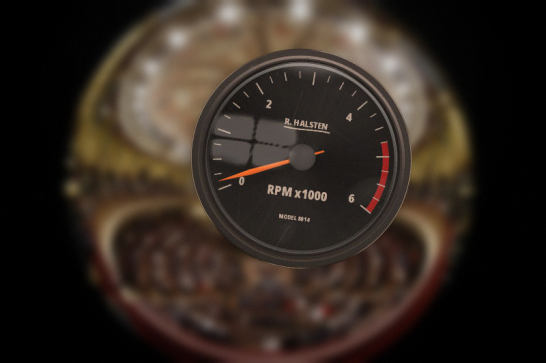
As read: 125,rpm
